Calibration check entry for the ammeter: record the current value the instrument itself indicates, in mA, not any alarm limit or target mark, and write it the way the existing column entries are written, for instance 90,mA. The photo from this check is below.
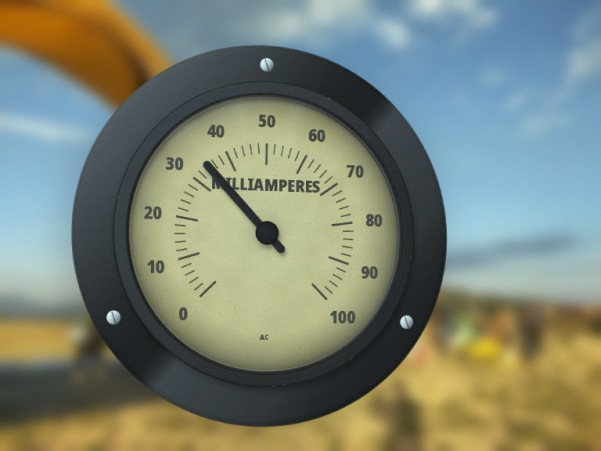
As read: 34,mA
